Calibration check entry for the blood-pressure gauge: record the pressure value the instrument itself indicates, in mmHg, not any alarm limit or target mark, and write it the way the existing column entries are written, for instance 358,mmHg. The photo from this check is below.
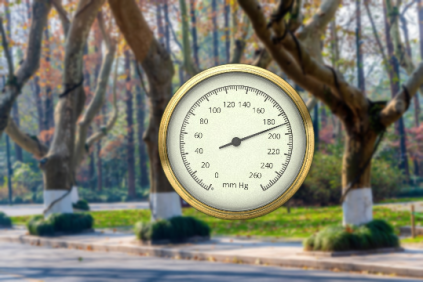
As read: 190,mmHg
